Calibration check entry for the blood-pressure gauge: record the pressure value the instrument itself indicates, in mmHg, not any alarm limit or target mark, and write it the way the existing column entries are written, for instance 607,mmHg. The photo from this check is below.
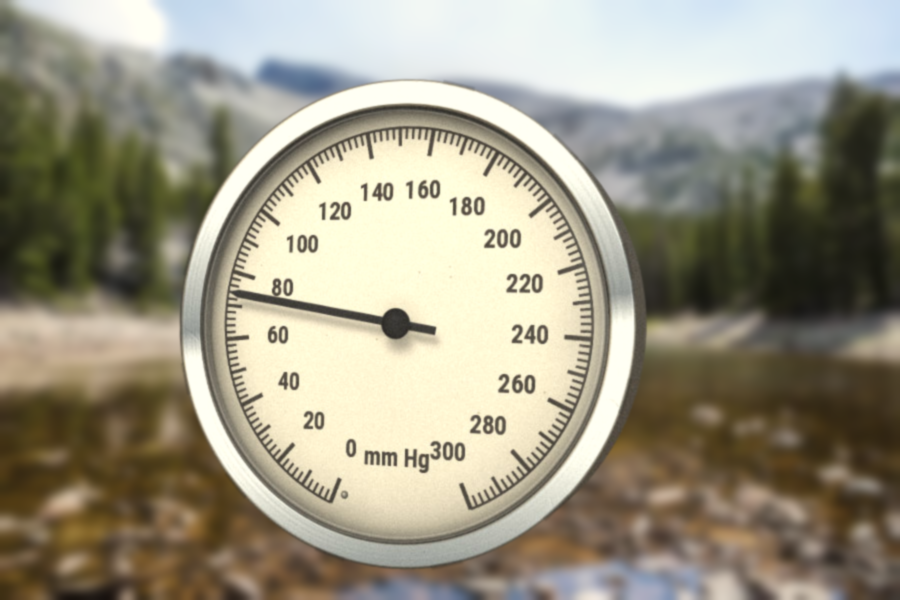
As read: 74,mmHg
